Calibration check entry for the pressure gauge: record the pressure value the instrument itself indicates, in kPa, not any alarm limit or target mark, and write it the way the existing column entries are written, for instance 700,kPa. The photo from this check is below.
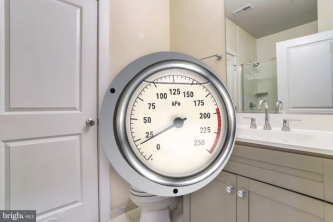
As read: 20,kPa
